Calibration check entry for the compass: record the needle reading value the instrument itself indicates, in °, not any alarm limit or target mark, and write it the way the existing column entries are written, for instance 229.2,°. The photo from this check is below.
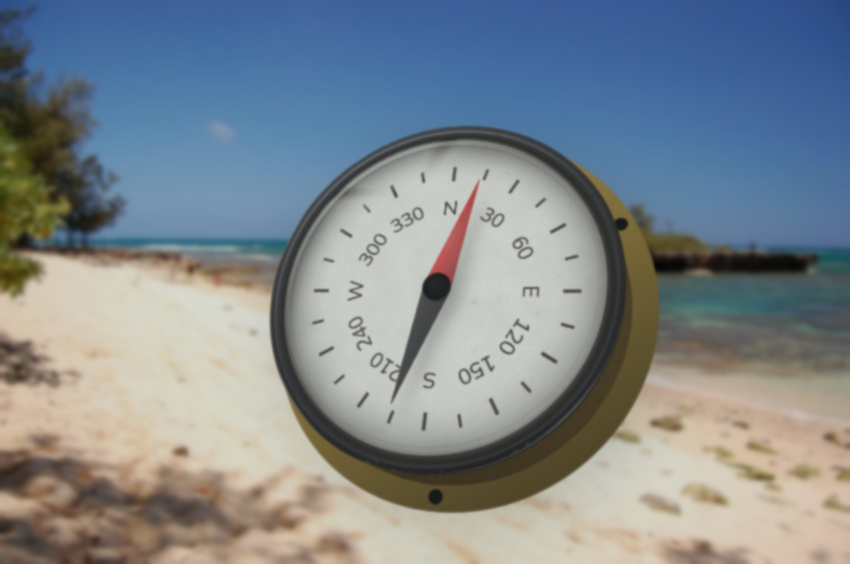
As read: 15,°
